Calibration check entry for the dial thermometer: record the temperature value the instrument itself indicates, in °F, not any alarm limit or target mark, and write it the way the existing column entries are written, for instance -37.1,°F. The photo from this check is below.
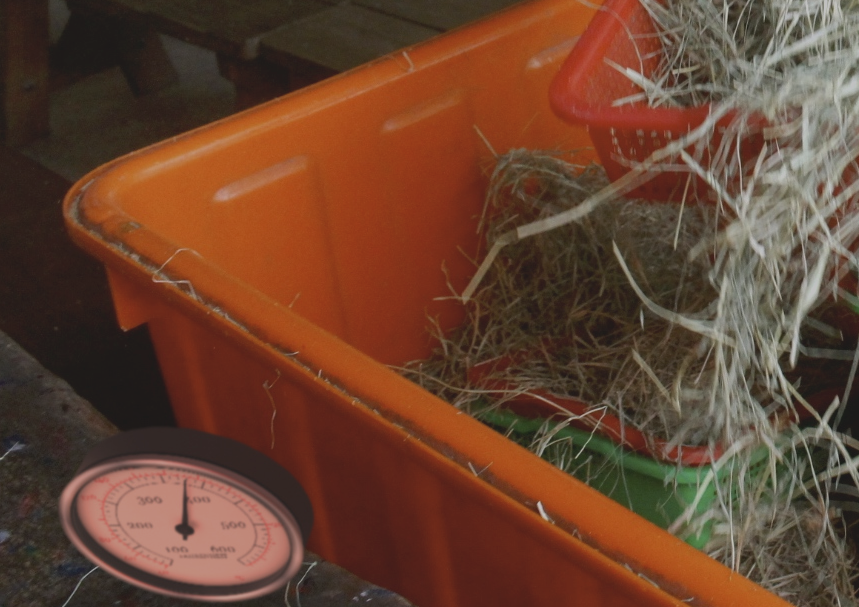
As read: 380,°F
